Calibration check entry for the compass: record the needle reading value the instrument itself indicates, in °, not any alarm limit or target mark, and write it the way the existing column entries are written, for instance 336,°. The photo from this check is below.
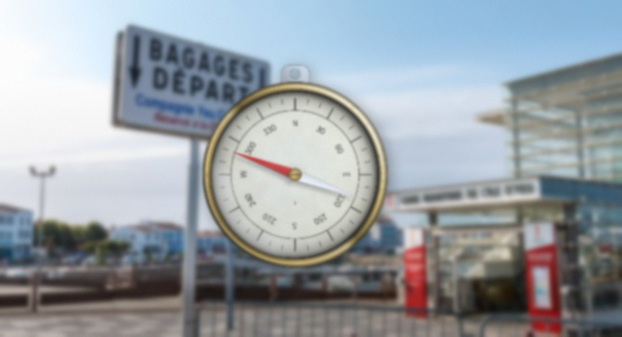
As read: 290,°
